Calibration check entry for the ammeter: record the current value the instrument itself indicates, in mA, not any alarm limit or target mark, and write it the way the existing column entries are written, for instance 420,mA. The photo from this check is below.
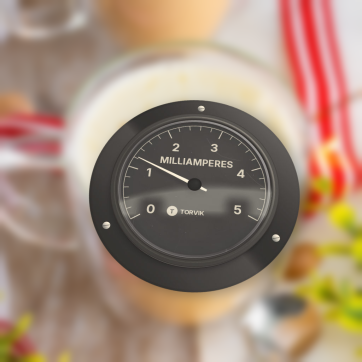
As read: 1.2,mA
